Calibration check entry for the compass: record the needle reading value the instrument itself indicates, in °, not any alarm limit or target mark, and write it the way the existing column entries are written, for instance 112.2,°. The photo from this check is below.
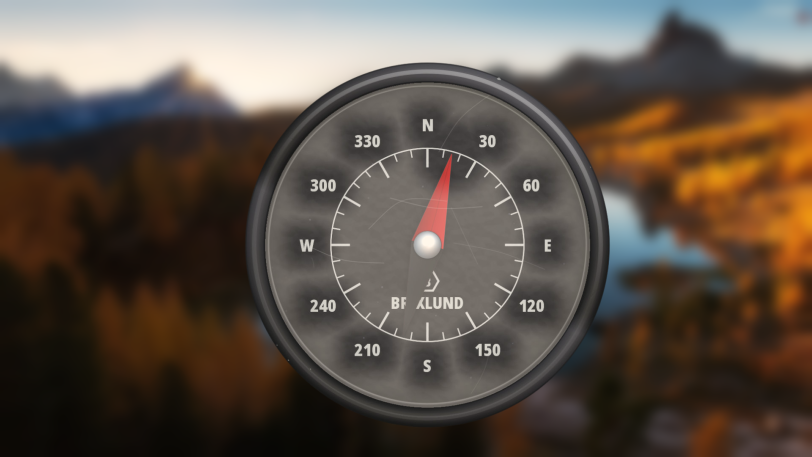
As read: 15,°
